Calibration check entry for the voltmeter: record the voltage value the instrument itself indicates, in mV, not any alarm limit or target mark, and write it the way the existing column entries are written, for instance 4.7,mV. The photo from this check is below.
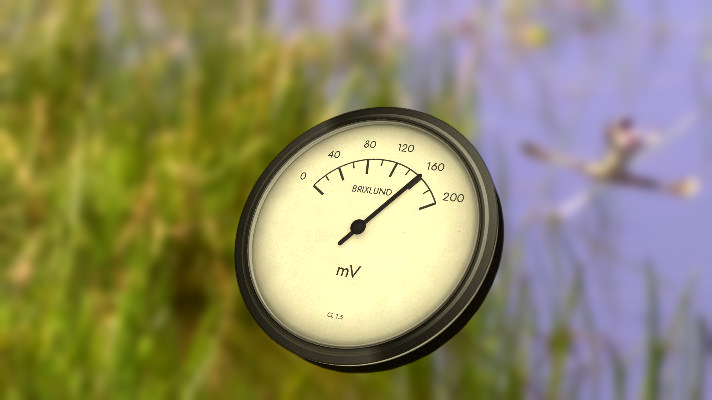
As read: 160,mV
